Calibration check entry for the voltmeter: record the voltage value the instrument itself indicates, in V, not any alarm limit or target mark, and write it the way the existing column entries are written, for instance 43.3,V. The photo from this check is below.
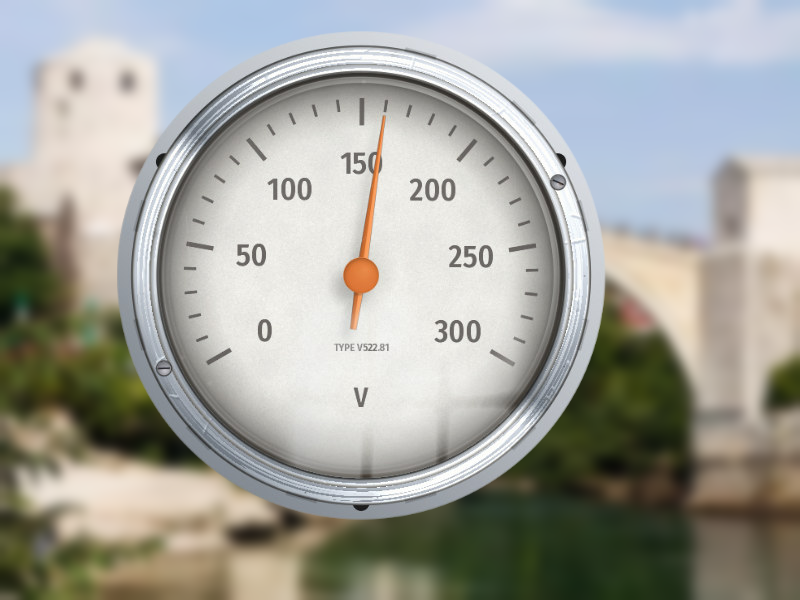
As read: 160,V
